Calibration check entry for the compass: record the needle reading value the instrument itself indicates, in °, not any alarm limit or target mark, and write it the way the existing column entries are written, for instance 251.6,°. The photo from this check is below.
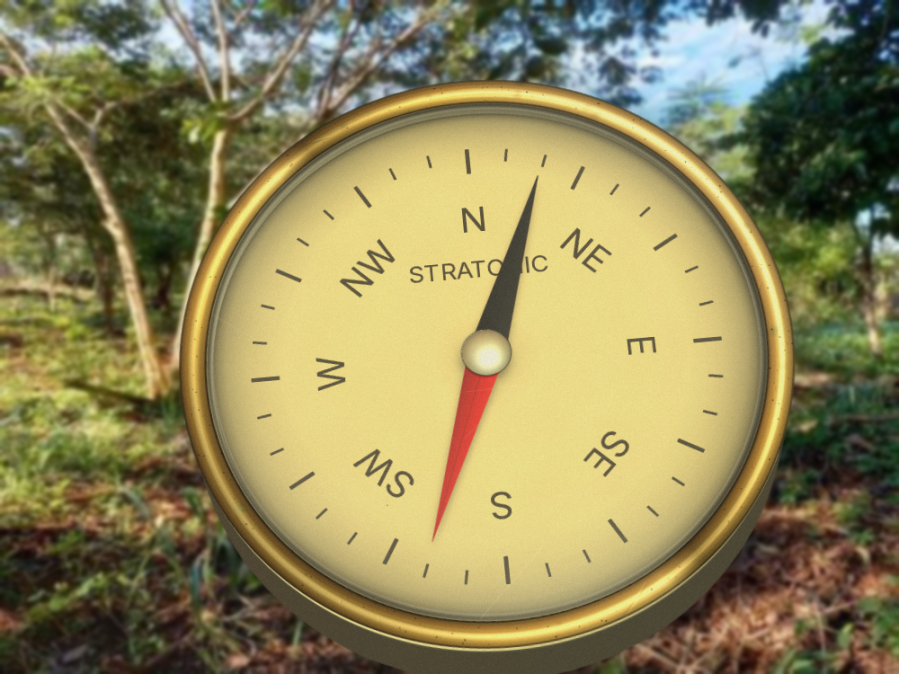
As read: 200,°
